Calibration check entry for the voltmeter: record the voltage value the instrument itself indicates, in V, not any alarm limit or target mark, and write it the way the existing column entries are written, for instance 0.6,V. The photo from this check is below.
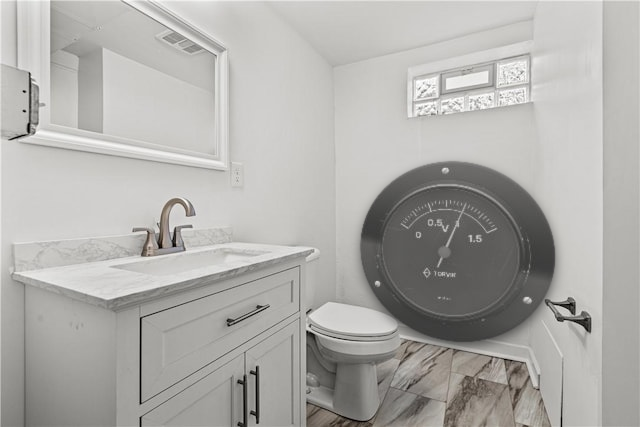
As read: 1,V
